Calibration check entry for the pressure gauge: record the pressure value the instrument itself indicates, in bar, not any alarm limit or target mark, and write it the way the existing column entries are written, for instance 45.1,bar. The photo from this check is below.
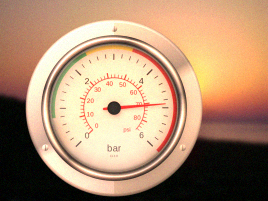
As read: 4.9,bar
